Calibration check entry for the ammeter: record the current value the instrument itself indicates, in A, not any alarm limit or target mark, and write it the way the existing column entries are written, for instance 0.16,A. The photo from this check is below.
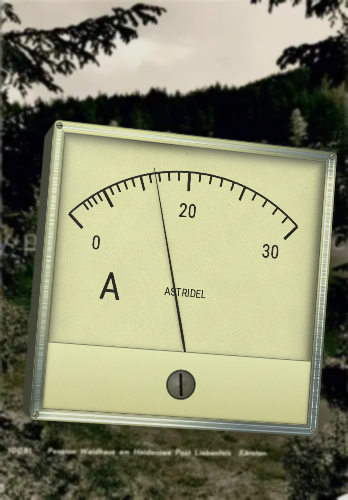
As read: 16.5,A
